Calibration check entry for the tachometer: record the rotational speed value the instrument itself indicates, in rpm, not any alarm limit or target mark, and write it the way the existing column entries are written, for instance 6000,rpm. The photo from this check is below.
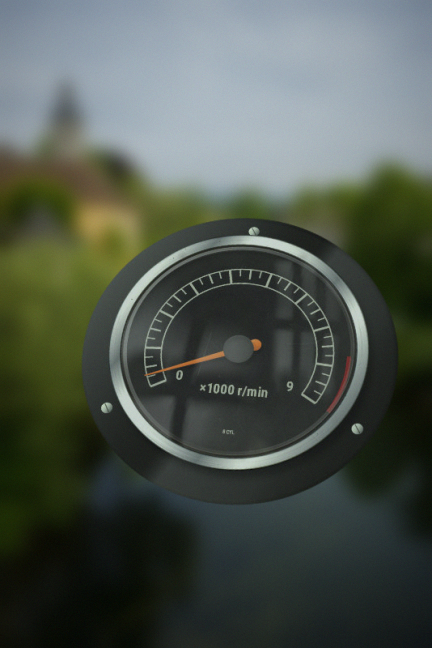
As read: 250,rpm
